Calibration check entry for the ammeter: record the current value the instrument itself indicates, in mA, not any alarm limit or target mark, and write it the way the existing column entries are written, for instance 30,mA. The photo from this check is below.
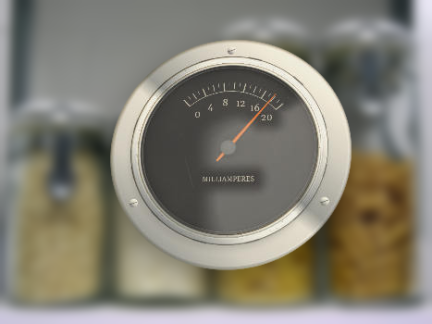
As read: 18,mA
